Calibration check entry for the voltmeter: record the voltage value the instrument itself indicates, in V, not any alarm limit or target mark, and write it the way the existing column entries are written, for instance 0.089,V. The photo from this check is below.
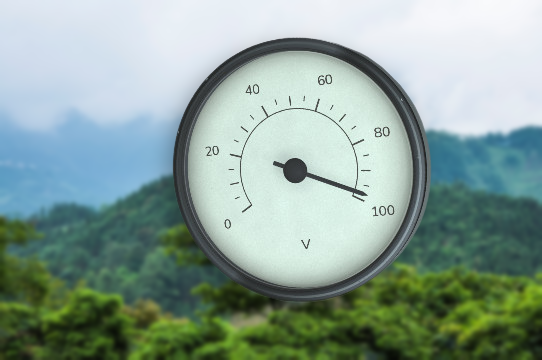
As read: 97.5,V
